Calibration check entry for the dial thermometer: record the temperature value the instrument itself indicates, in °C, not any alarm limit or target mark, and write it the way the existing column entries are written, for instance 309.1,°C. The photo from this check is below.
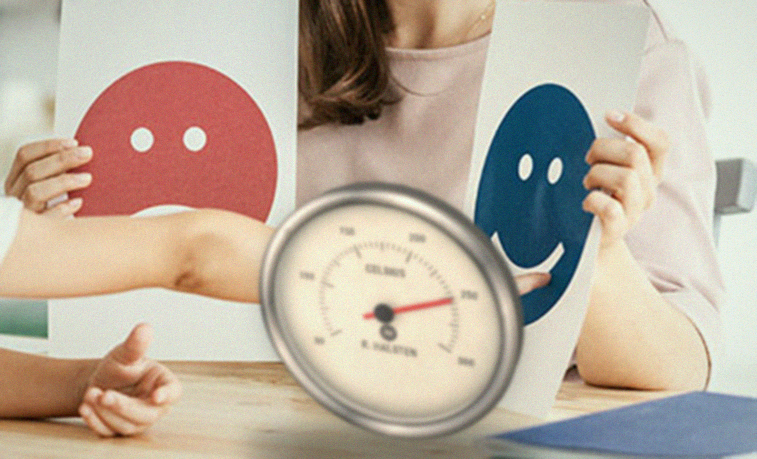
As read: 250,°C
